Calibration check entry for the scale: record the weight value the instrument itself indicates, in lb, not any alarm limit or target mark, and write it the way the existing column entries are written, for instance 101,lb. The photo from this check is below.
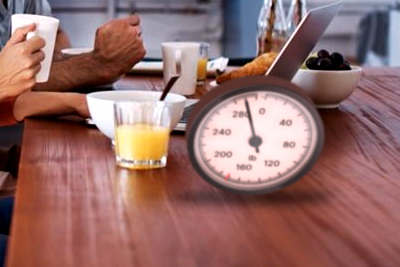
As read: 290,lb
